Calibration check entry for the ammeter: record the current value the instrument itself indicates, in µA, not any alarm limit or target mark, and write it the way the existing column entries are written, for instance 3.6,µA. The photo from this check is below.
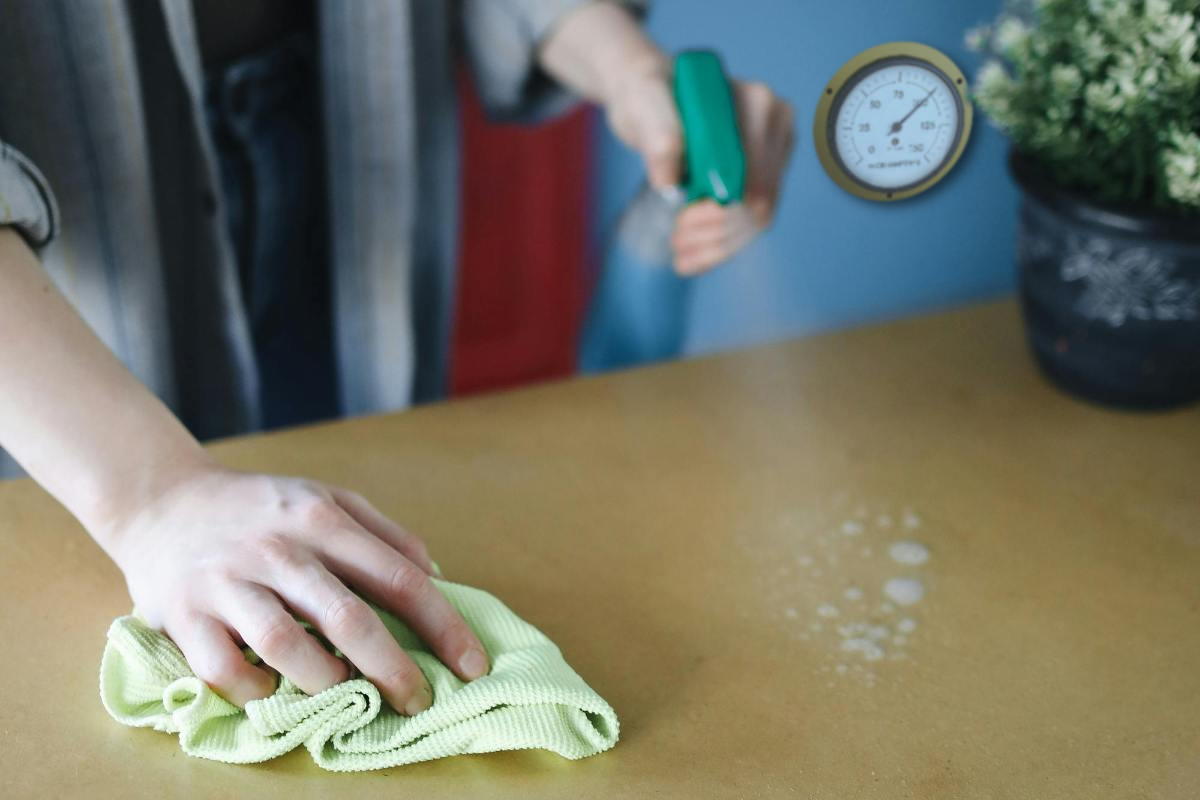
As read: 100,µA
